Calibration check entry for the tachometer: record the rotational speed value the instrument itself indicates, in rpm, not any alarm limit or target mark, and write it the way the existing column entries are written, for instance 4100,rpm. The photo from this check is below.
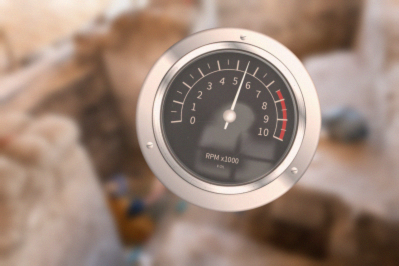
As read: 5500,rpm
